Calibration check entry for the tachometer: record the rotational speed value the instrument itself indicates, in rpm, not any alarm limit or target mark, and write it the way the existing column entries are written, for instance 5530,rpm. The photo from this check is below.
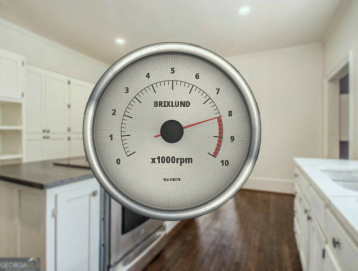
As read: 8000,rpm
